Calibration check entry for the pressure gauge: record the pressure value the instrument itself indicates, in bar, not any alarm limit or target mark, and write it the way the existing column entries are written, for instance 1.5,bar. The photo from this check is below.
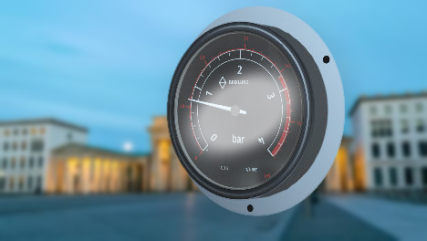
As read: 0.8,bar
